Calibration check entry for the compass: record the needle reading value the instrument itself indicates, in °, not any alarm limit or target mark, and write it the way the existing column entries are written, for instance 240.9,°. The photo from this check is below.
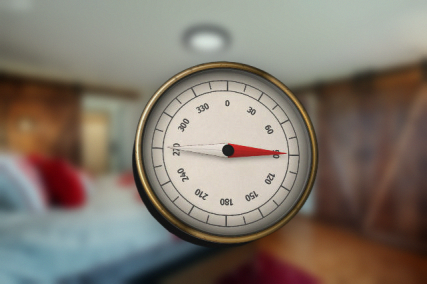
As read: 90,°
